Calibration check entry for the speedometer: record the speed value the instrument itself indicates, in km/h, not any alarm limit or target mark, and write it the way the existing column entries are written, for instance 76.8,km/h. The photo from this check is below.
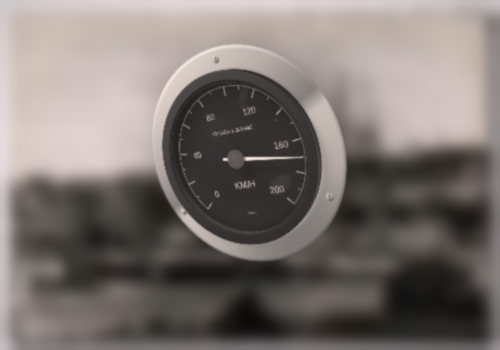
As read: 170,km/h
